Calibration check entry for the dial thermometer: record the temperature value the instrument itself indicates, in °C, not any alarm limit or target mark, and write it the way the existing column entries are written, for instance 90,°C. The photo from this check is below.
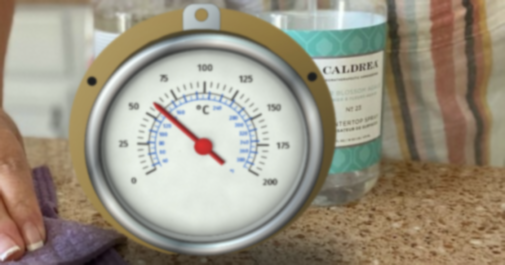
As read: 60,°C
